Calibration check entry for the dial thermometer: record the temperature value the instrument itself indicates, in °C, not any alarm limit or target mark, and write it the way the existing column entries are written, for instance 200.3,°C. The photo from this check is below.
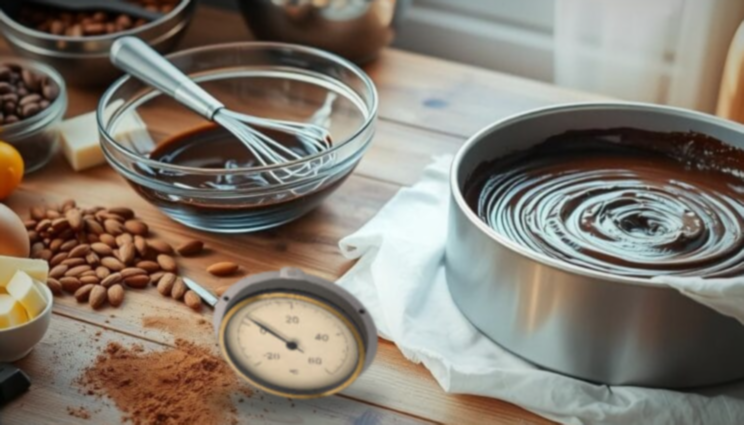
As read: 4,°C
